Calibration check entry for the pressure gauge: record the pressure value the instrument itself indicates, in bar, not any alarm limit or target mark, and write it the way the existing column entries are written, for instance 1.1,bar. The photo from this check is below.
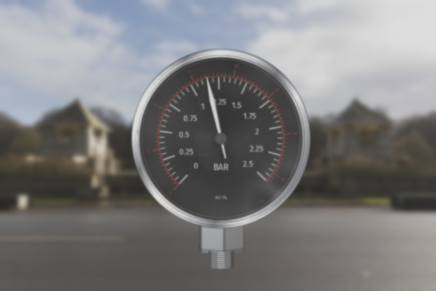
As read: 1.15,bar
